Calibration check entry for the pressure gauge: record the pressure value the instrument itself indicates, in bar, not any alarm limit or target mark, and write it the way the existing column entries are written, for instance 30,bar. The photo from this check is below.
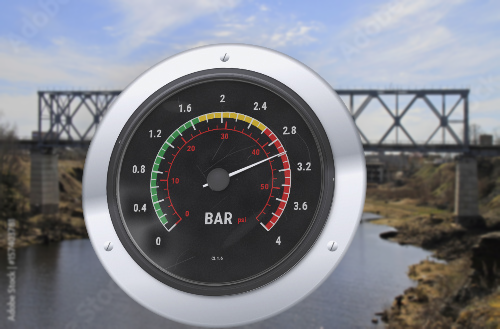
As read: 3,bar
